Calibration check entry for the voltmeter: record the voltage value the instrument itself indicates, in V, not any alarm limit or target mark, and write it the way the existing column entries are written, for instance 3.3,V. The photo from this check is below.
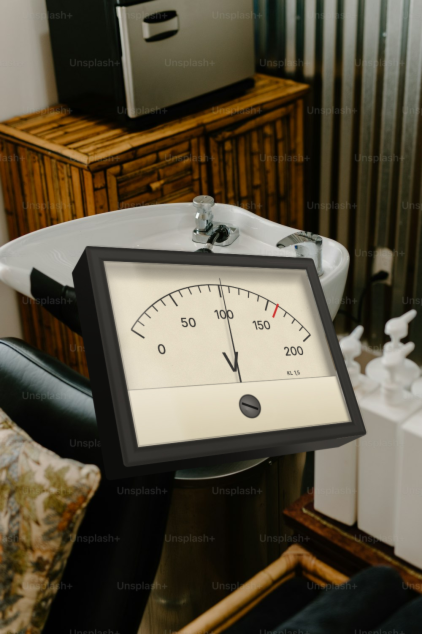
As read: 100,V
